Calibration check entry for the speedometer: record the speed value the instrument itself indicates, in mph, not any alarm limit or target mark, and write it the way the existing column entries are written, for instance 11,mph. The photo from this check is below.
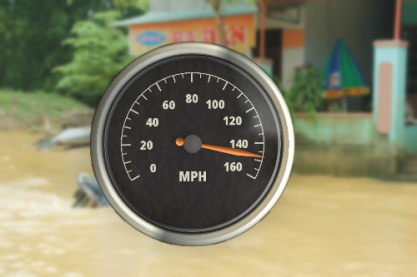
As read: 147.5,mph
